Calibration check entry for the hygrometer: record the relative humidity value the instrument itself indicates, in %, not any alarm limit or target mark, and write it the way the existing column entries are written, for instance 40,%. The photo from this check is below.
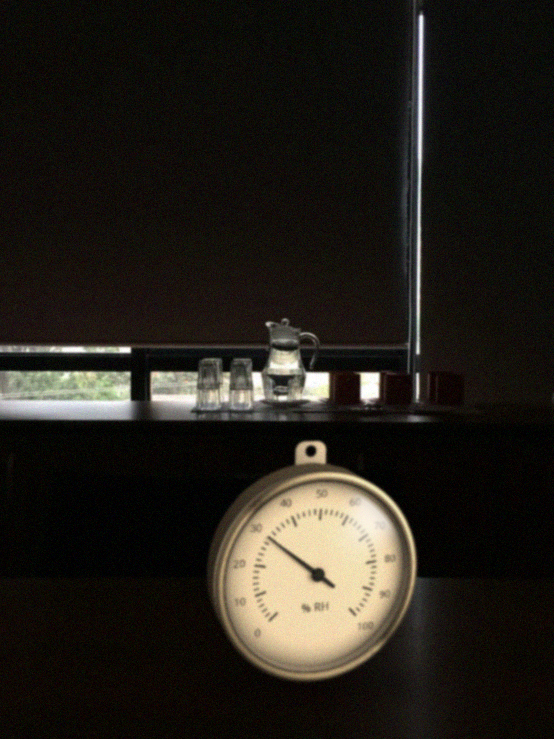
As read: 30,%
